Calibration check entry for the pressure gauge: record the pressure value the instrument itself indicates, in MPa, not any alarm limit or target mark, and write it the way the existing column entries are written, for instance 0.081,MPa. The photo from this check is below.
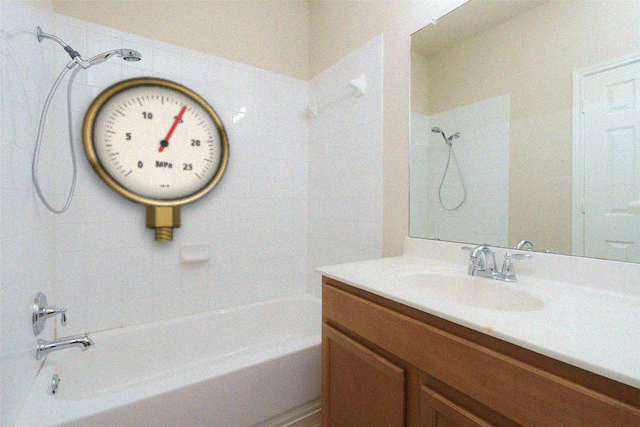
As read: 15,MPa
